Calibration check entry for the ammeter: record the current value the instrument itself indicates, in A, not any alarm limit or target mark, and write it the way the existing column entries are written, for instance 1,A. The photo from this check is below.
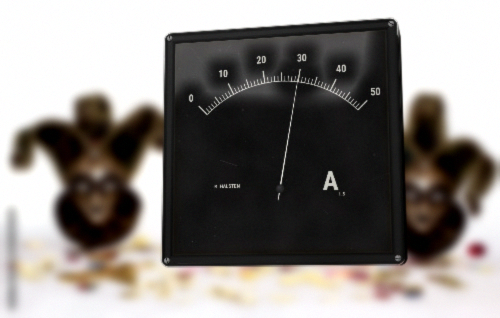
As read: 30,A
